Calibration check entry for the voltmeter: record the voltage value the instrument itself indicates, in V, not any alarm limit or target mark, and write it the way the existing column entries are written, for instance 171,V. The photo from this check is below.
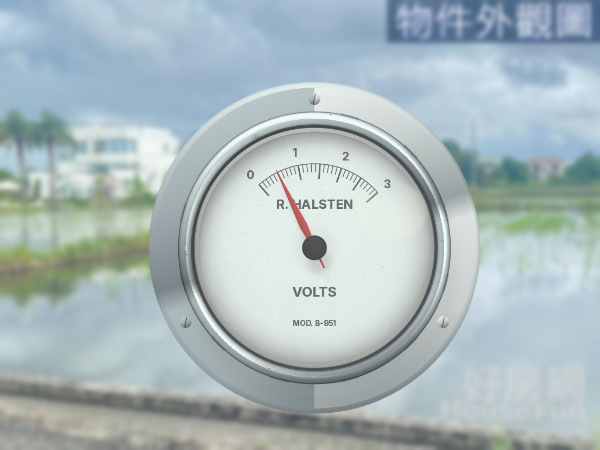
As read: 0.5,V
